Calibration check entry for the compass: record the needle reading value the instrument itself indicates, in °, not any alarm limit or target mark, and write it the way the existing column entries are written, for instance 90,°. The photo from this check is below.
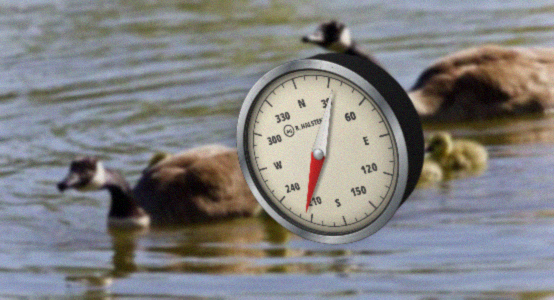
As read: 215,°
